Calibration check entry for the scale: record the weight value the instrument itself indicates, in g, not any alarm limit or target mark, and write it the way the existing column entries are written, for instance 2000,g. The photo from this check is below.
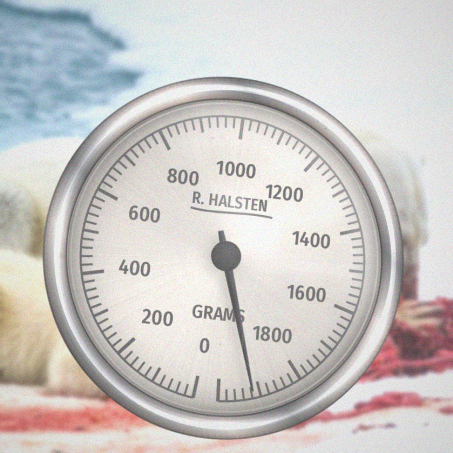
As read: 1920,g
